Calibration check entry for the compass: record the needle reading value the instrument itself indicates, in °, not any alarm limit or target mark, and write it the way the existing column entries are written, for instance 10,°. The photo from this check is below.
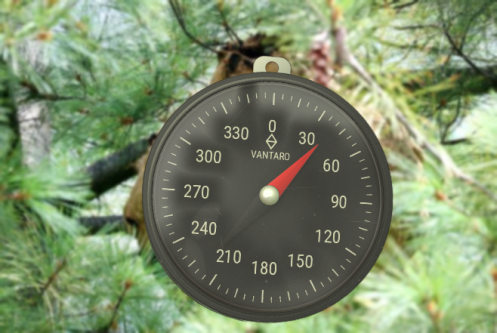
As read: 40,°
